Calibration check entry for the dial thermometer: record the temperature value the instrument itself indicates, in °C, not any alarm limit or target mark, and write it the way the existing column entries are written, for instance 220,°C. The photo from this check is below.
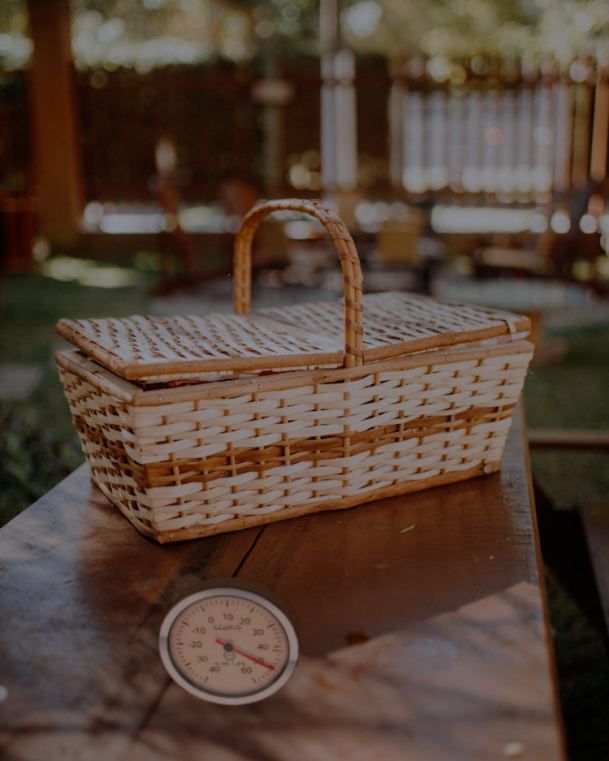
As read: 50,°C
